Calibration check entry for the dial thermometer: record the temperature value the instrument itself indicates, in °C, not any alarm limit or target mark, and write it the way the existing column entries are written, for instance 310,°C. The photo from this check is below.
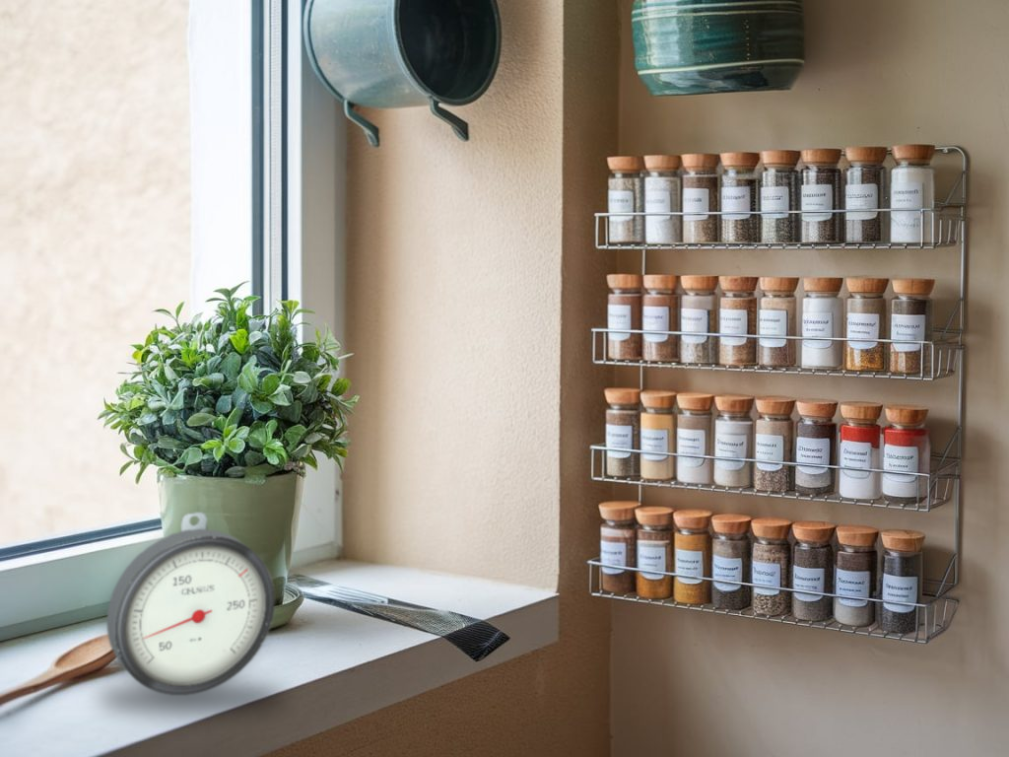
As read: 75,°C
